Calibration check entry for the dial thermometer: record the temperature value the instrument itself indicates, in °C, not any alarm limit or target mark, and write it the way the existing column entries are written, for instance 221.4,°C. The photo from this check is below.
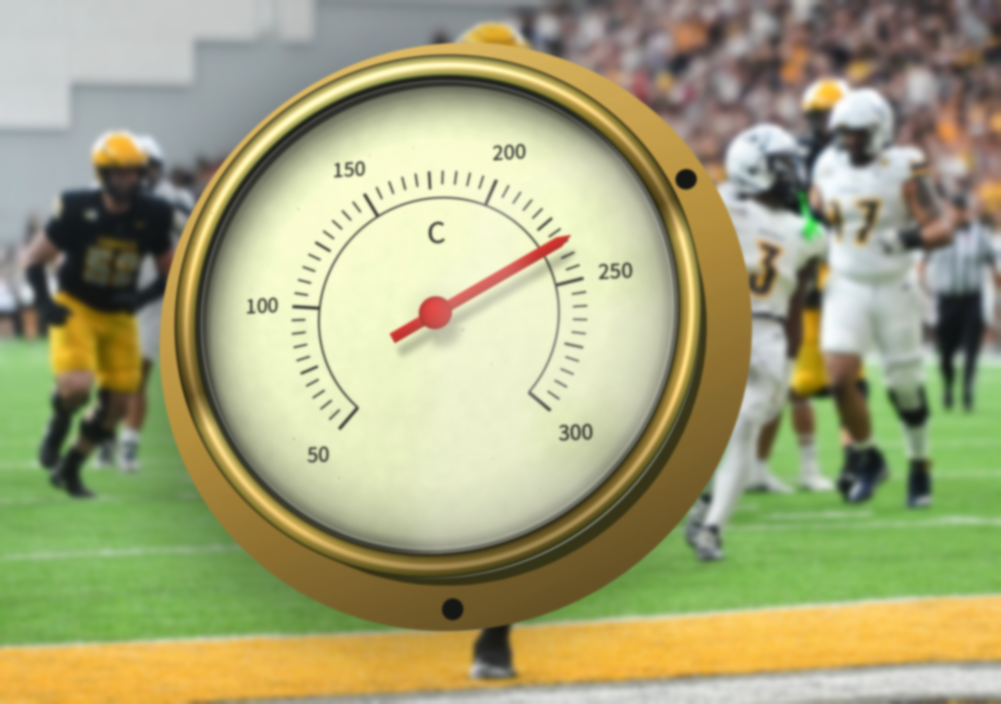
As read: 235,°C
